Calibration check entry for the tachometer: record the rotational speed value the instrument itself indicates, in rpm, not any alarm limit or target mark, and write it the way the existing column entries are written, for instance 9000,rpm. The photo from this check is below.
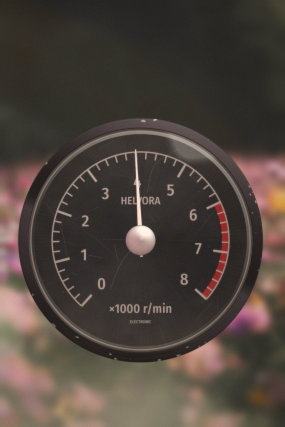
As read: 4000,rpm
